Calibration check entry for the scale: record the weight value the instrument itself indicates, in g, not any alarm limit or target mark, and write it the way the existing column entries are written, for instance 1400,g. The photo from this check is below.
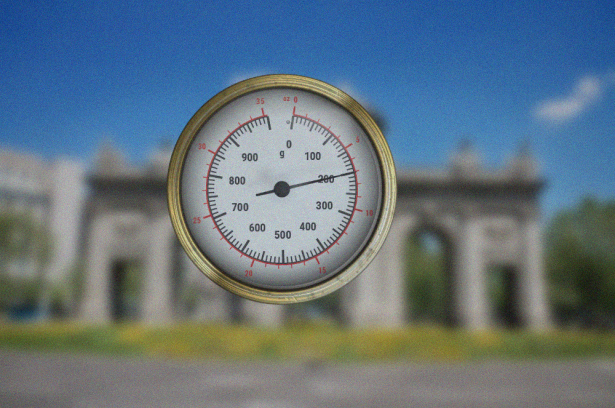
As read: 200,g
